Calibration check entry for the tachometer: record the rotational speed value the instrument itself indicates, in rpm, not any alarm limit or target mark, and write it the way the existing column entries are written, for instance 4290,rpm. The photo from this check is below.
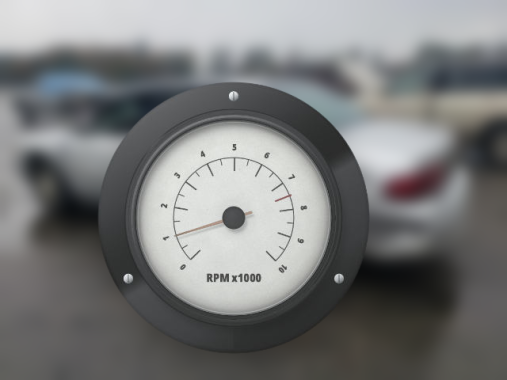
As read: 1000,rpm
